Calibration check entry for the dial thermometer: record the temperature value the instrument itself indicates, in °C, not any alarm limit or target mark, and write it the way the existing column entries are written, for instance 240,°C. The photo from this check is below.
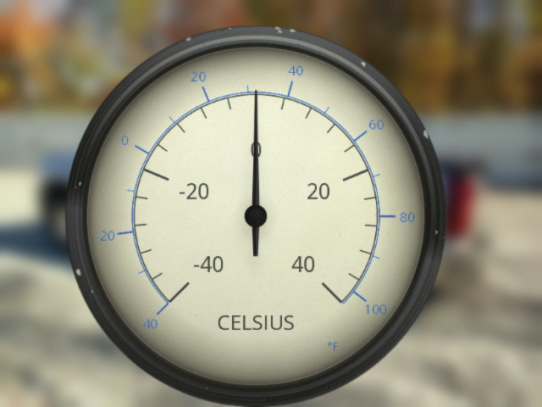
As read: 0,°C
